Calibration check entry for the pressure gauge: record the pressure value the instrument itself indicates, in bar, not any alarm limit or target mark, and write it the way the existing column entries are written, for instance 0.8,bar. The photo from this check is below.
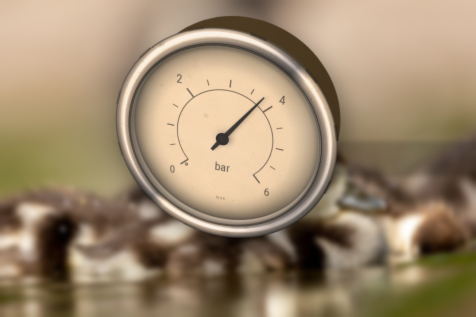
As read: 3.75,bar
